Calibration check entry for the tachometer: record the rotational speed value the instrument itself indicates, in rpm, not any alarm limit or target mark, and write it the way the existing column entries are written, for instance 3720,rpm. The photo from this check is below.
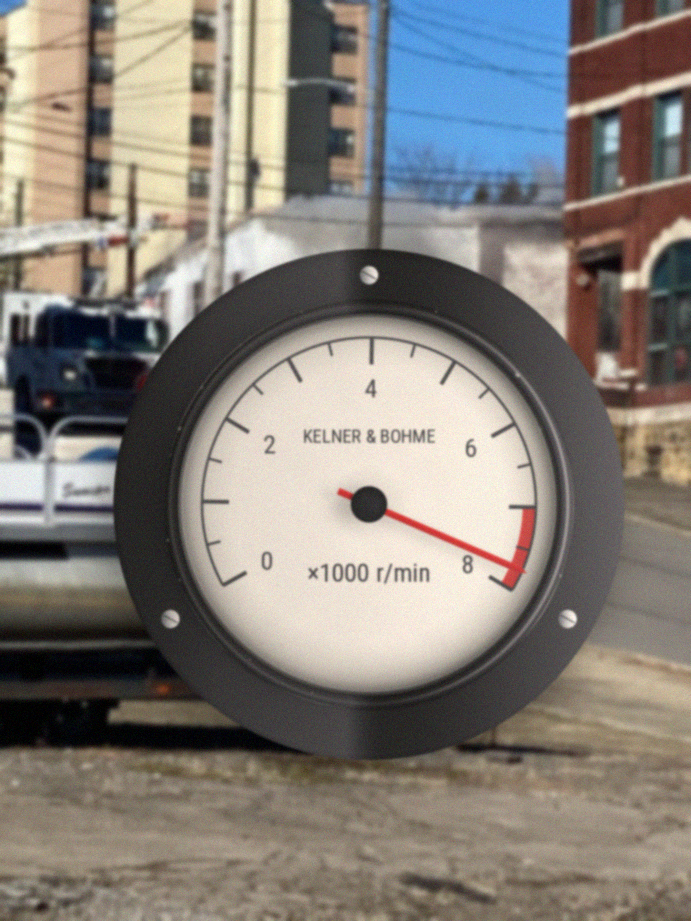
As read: 7750,rpm
